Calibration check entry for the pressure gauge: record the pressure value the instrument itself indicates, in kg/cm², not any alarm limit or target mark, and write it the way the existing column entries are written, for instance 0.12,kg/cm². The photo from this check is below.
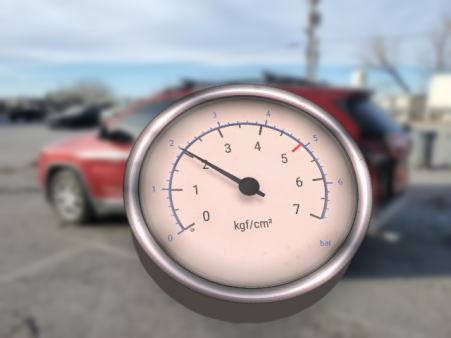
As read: 2,kg/cm²
